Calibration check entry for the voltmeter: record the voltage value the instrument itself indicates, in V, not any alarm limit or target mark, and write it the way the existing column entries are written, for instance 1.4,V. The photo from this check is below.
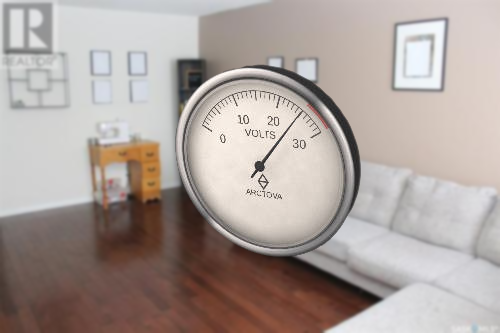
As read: 25,V
